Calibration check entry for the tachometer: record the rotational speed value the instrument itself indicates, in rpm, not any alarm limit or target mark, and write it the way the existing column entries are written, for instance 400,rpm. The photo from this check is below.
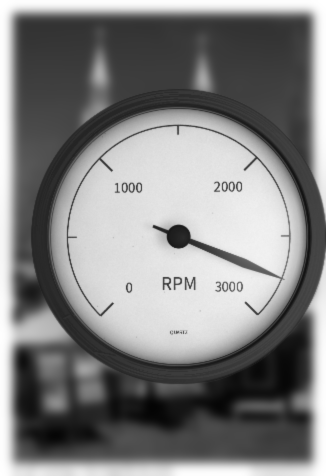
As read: 2750,rpm
